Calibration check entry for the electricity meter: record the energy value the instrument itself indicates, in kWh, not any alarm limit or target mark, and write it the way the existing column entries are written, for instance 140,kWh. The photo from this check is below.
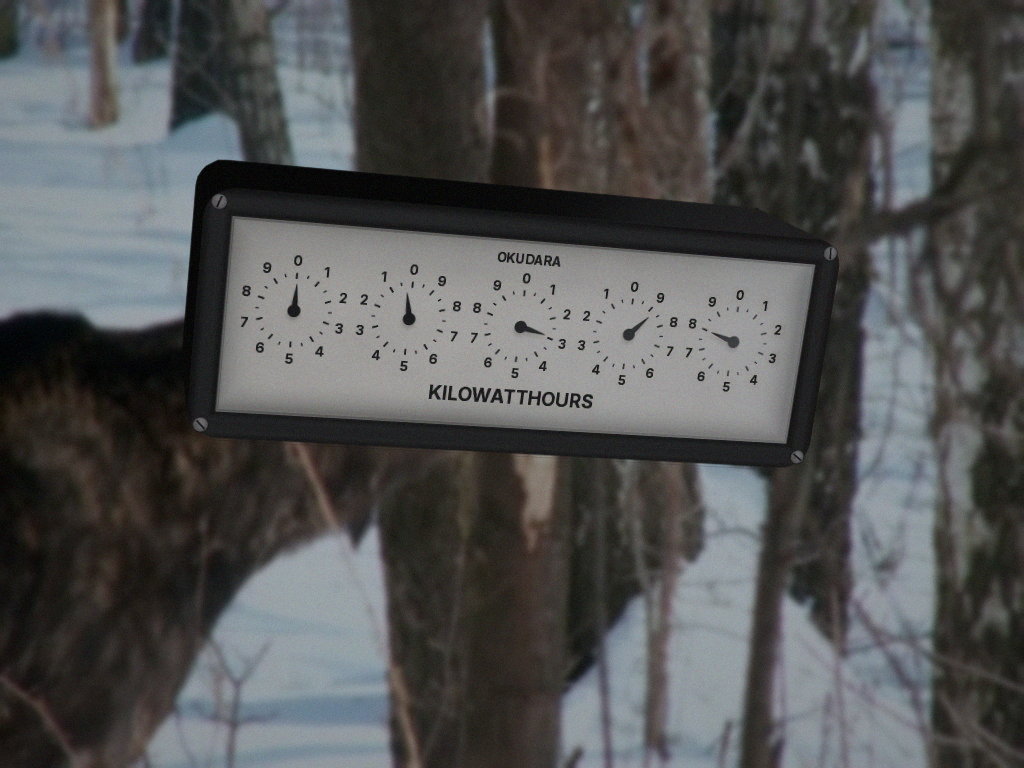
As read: 288,kWh
